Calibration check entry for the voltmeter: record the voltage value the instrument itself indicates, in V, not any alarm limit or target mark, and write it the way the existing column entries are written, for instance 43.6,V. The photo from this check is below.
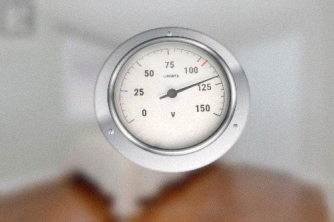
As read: 120,V
